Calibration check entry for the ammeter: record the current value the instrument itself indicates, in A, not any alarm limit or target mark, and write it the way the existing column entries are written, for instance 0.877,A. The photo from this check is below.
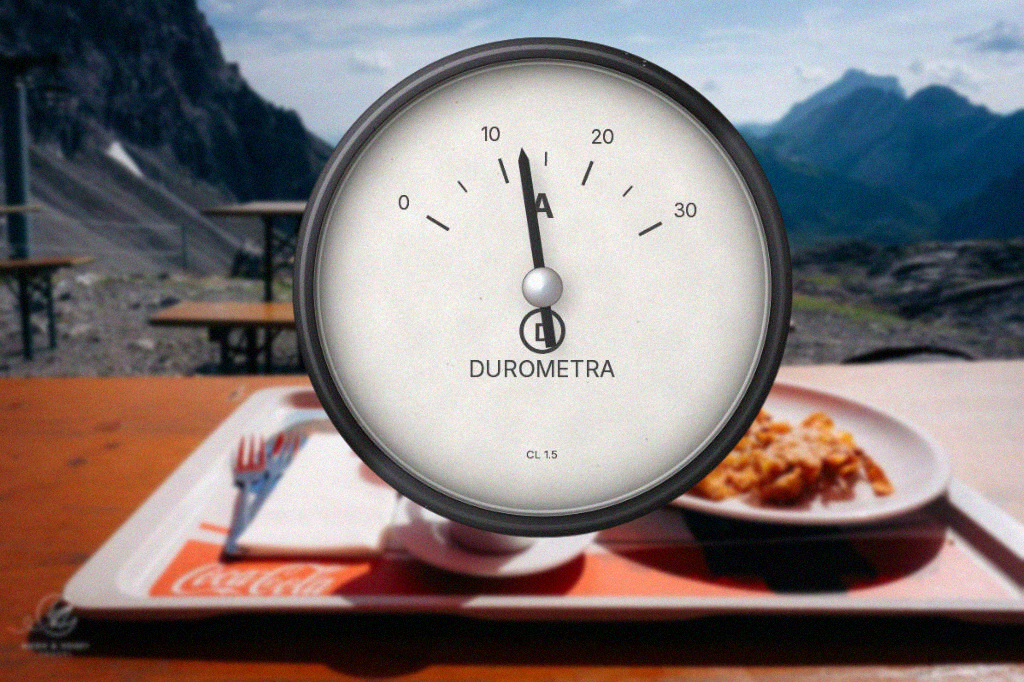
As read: 12.5,A
